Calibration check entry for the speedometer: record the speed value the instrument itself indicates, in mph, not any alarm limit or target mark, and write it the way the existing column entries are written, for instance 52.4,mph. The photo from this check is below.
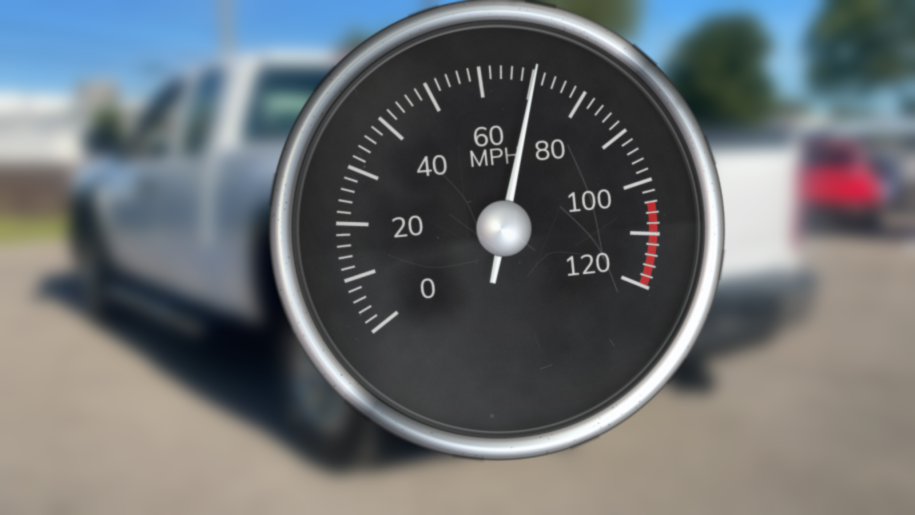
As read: 70,mph
